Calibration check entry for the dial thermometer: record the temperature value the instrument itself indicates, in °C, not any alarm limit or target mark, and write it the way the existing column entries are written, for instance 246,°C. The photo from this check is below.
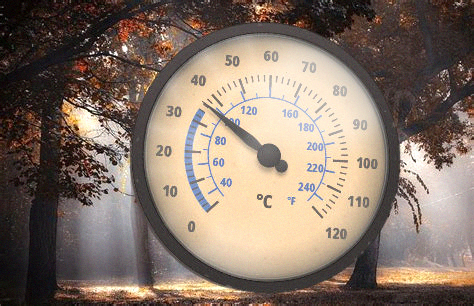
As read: 36,°C
